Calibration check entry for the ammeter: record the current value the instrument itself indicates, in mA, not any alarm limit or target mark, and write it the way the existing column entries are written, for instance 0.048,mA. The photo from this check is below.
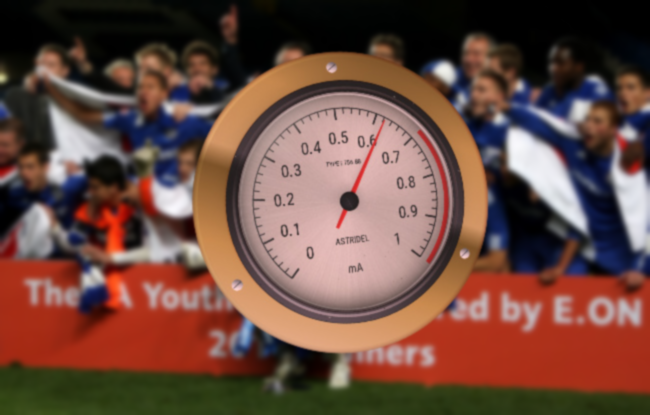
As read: 0.62,mA
